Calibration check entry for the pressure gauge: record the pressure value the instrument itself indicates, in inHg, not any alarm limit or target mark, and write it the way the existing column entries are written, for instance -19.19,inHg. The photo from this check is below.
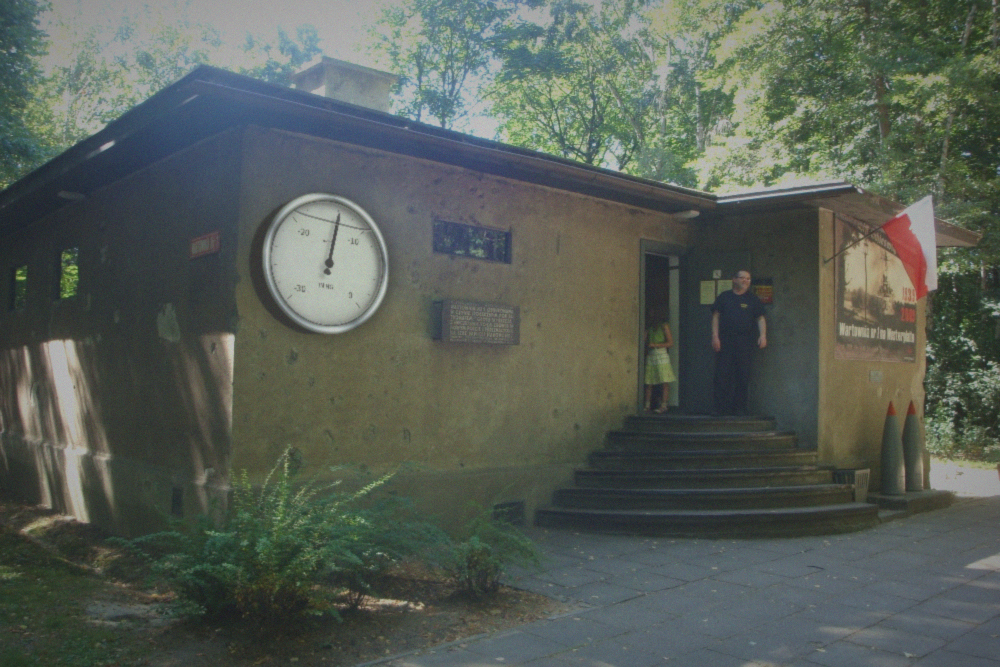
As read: -14,inHg
